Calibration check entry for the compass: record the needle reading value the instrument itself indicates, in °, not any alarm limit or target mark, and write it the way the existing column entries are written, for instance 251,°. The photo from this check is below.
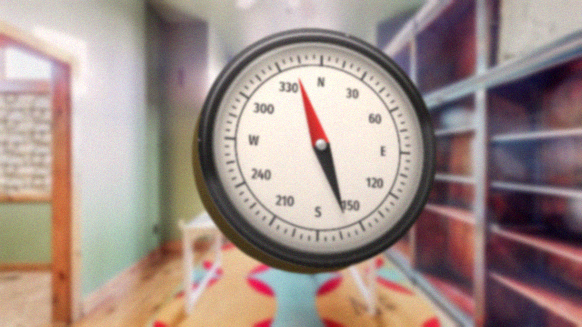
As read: 340,°
